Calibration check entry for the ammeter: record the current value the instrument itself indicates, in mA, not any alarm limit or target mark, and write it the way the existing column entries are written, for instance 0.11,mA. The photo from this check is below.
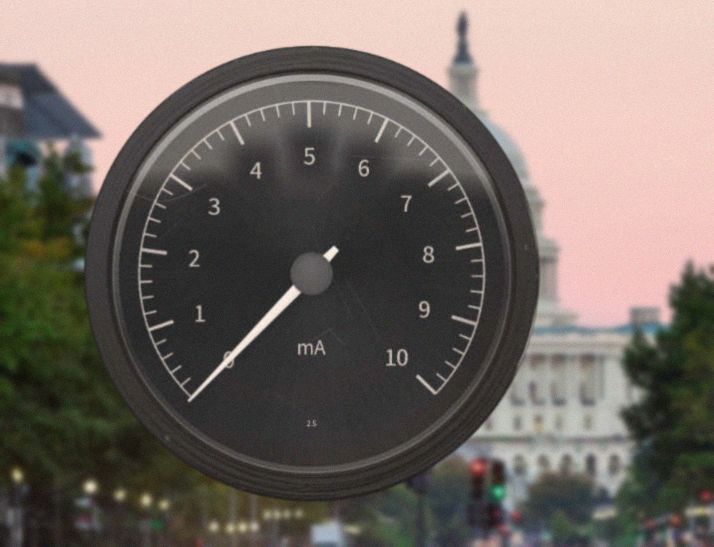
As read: 0,mA
